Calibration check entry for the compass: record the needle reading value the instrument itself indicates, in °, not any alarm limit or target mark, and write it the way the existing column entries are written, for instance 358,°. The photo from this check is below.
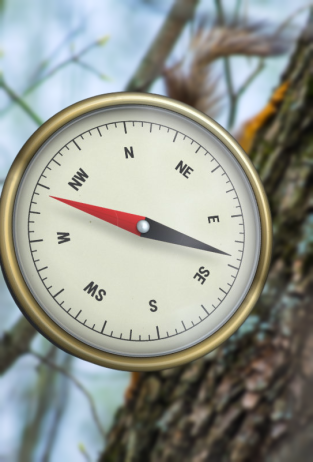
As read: 295,°
